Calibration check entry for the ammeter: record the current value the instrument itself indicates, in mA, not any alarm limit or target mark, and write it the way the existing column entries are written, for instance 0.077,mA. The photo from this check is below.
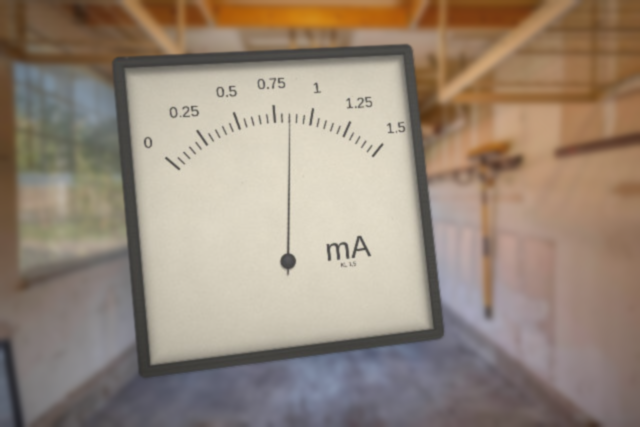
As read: 0.85,mA
